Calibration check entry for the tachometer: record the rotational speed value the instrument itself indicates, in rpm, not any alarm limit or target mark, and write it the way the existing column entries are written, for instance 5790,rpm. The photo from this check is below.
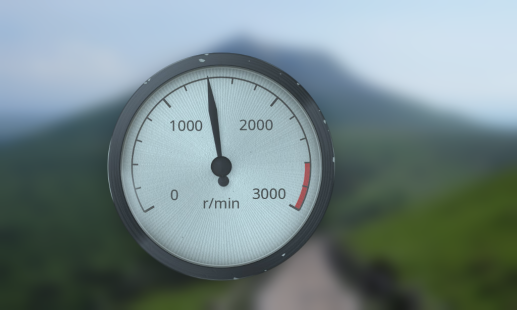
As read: 1400,rpm
